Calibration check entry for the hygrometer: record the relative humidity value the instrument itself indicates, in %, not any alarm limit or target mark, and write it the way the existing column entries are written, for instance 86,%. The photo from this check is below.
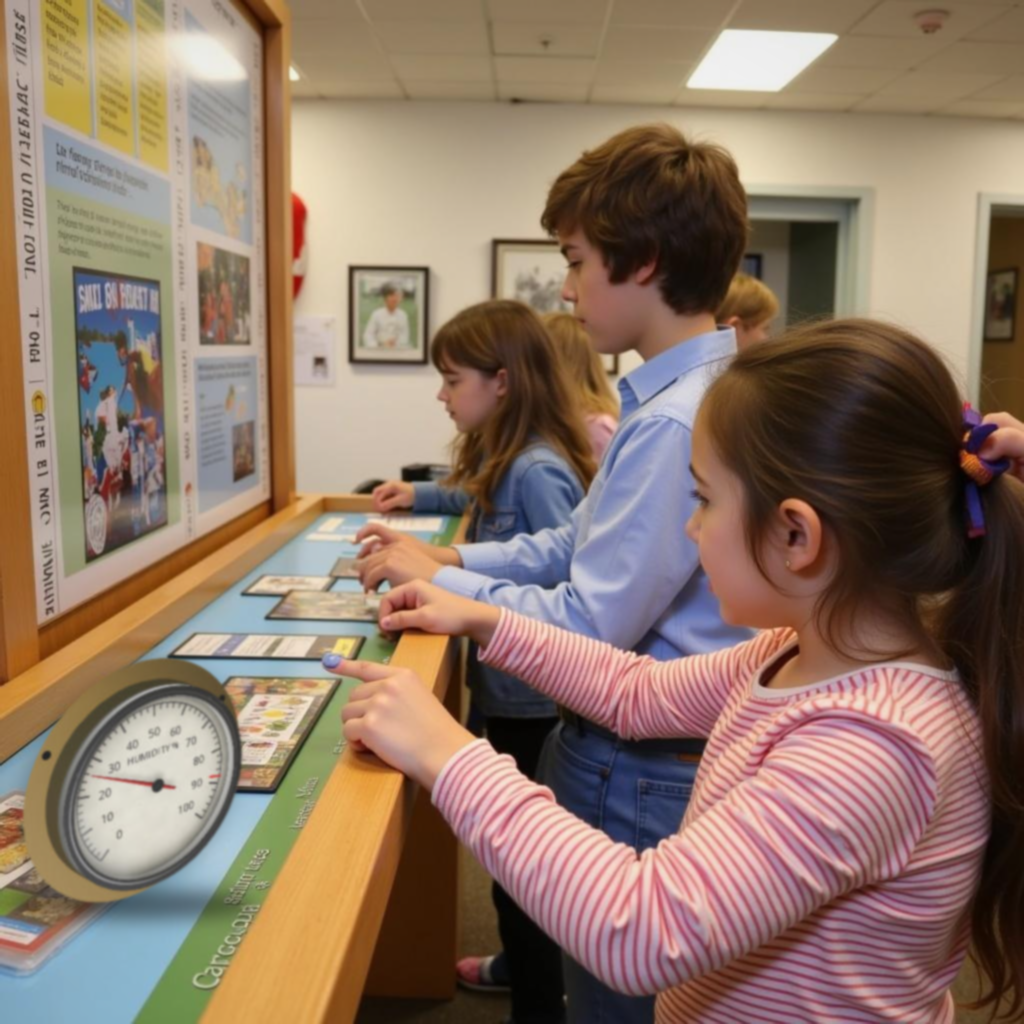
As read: 26,%
